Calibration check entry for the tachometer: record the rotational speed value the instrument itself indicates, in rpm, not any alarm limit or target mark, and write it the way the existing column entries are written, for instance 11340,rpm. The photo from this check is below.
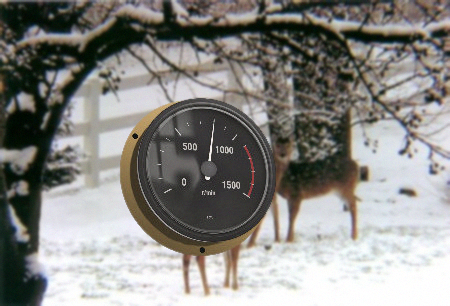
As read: 800,rpm
